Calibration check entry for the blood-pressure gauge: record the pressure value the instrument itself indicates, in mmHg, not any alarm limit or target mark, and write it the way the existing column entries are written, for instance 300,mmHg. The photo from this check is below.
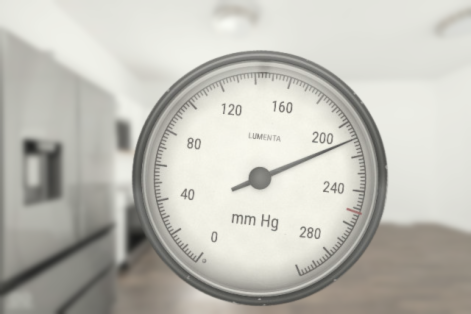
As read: 210,mmHg
